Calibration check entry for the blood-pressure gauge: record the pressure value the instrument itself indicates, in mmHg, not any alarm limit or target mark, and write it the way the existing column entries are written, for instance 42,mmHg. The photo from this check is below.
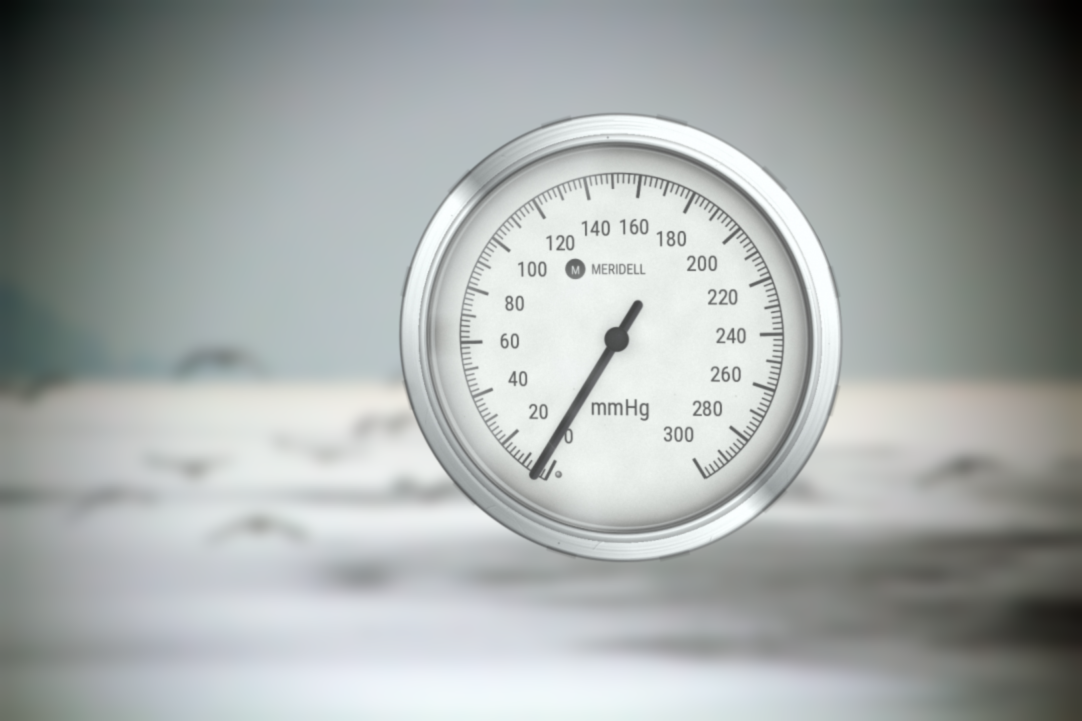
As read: 4,mmHg
